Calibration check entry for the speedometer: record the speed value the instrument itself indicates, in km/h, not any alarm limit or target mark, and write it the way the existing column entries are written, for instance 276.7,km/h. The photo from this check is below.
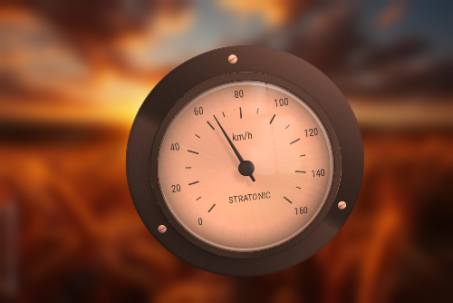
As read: 65,km/h
